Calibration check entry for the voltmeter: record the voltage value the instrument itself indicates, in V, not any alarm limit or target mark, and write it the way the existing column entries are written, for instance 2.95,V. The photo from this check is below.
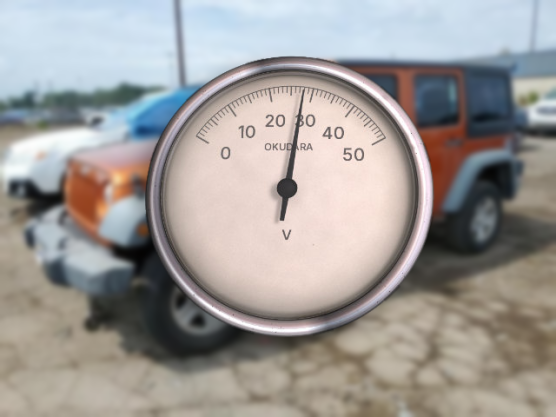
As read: 28,V
